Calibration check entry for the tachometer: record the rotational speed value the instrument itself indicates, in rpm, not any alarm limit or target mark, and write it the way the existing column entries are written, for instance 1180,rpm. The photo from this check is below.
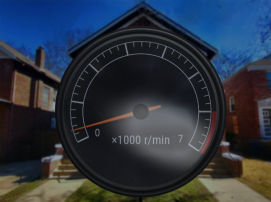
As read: 300,rpm
